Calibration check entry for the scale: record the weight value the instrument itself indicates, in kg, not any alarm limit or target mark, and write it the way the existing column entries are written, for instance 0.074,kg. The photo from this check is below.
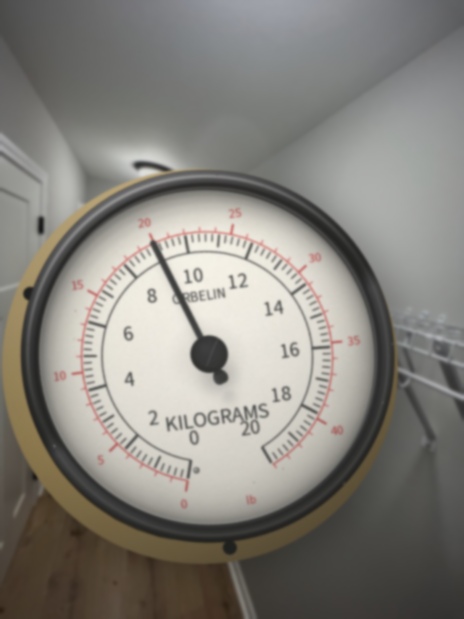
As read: 9,kg
